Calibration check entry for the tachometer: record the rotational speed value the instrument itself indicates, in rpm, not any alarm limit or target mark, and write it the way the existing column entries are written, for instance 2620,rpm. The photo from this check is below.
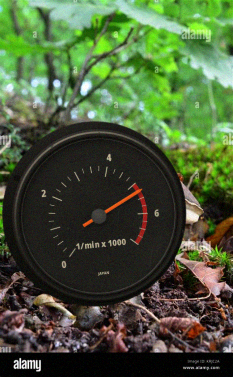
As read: 5250,rpm
